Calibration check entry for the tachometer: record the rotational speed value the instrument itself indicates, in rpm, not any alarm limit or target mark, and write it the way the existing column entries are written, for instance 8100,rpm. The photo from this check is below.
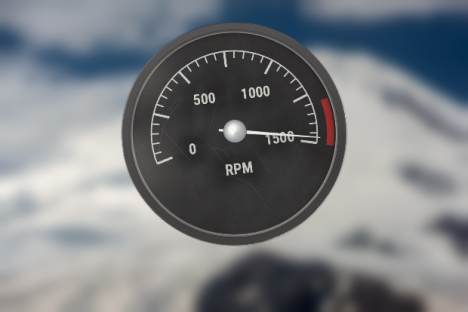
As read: 1475,rpm
